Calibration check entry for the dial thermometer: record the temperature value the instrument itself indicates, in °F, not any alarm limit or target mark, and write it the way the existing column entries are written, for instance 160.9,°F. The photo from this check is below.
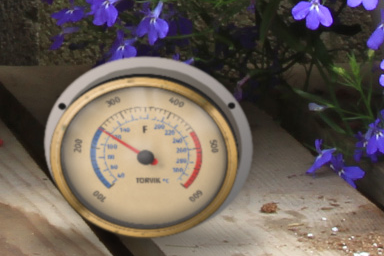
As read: 250,°F
